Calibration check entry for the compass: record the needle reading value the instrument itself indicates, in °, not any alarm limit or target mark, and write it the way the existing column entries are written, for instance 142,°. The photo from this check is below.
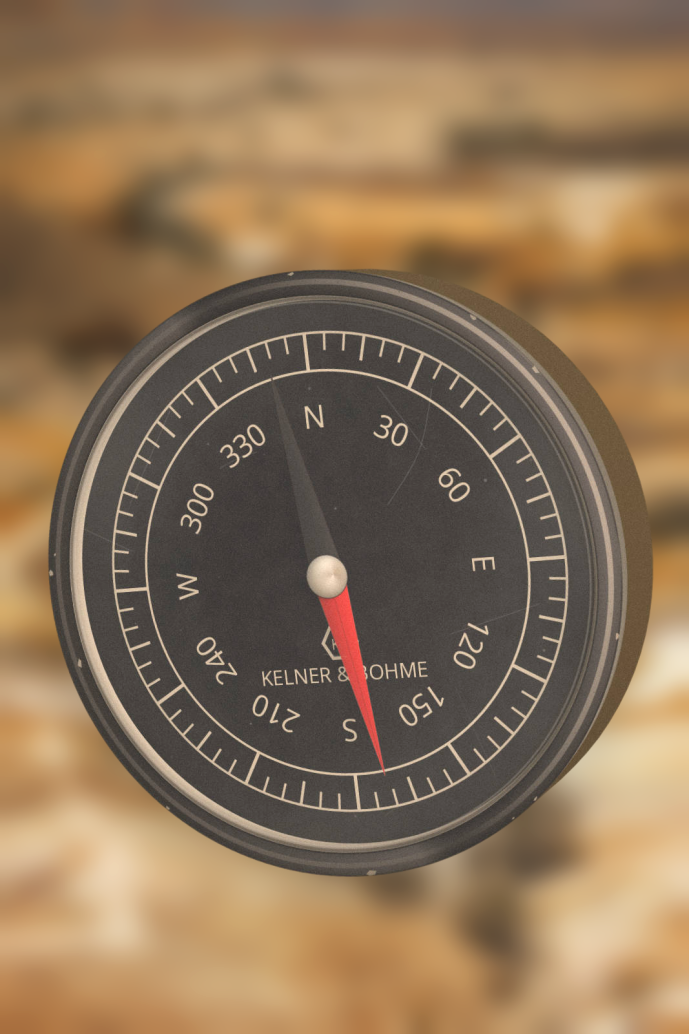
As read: 170,°
